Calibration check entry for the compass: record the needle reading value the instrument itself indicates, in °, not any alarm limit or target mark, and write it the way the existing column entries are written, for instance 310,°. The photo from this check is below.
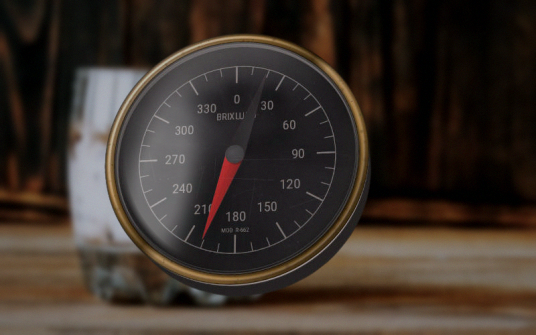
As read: 200,°
